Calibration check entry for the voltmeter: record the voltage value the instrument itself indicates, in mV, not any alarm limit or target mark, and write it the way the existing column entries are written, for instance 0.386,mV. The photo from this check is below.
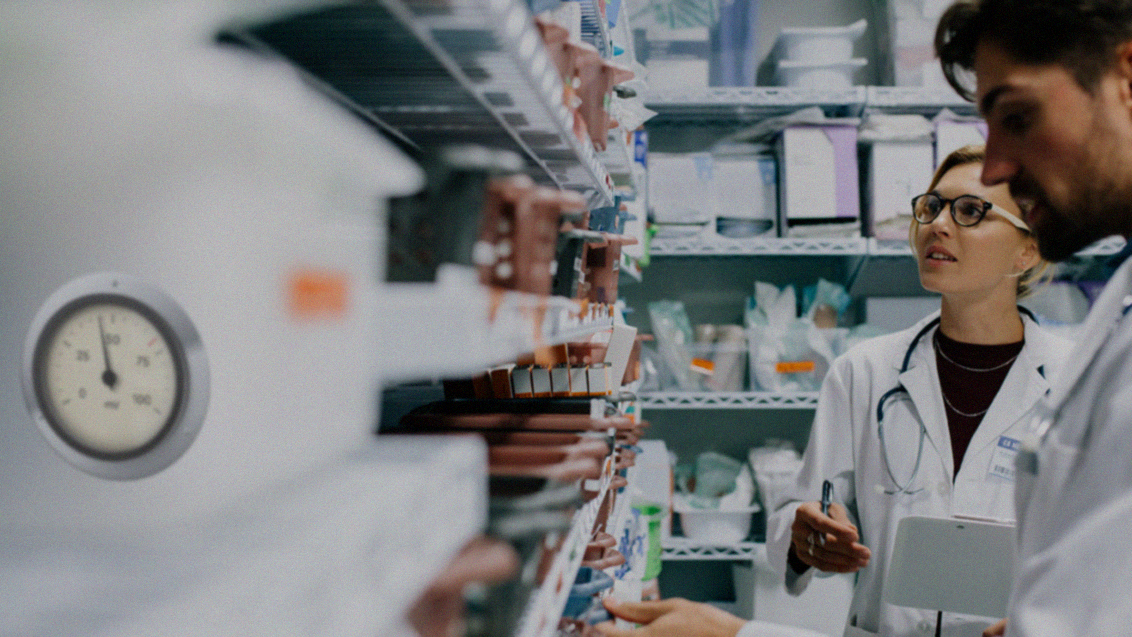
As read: 45,mV
